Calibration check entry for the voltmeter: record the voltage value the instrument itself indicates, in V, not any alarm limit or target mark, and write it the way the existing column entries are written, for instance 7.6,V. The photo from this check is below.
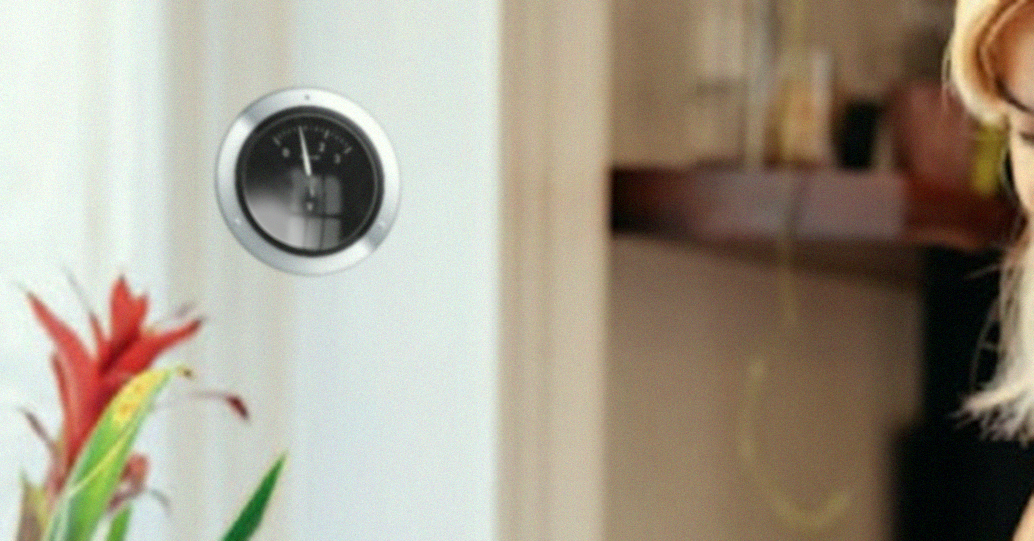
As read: 1,V
